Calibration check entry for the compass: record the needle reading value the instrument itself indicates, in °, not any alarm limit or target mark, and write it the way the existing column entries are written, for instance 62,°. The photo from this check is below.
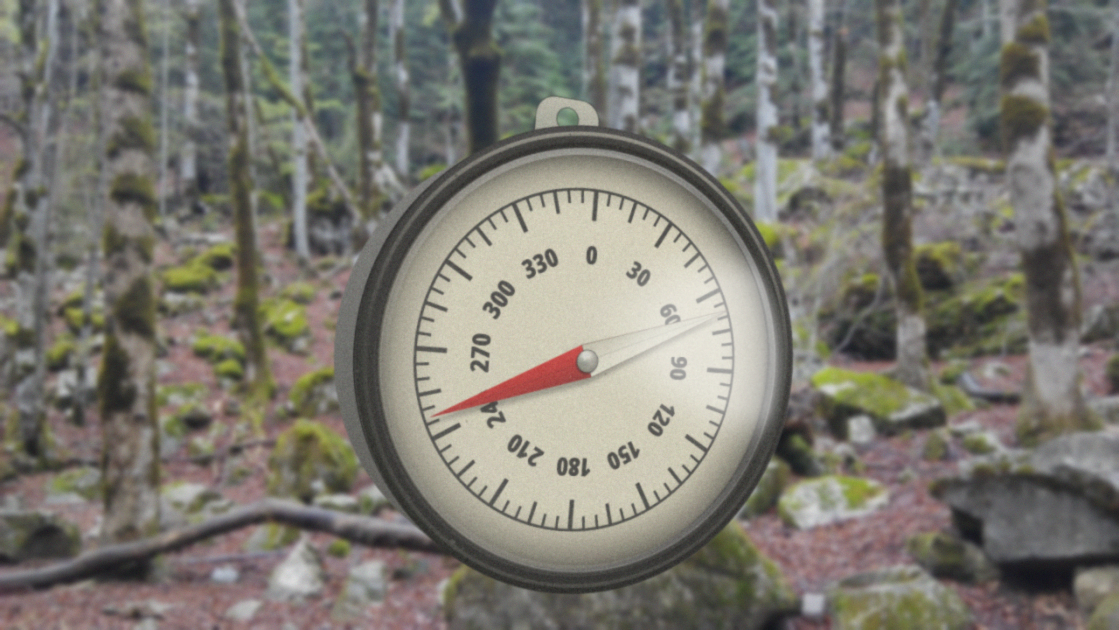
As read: 247.5,°
